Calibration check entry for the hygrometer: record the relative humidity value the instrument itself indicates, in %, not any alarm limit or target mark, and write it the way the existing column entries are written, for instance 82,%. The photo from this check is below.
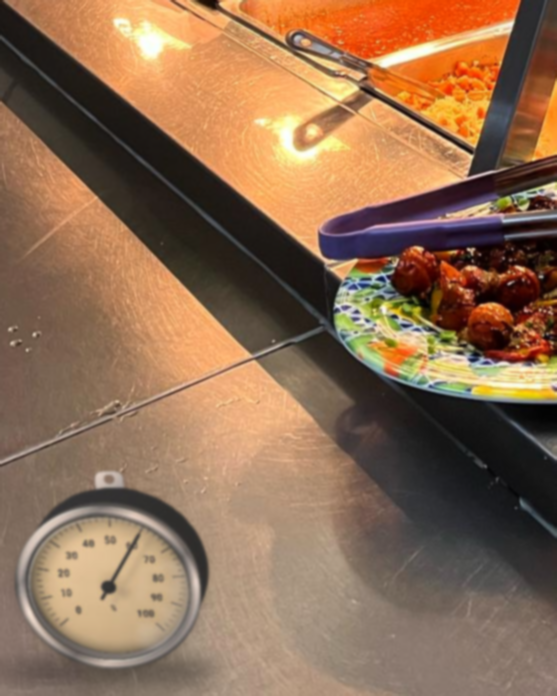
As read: 60,%
